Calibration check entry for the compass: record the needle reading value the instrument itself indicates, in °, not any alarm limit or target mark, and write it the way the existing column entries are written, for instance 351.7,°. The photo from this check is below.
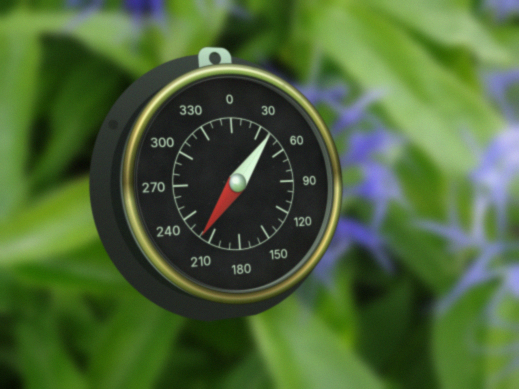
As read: 220,°
